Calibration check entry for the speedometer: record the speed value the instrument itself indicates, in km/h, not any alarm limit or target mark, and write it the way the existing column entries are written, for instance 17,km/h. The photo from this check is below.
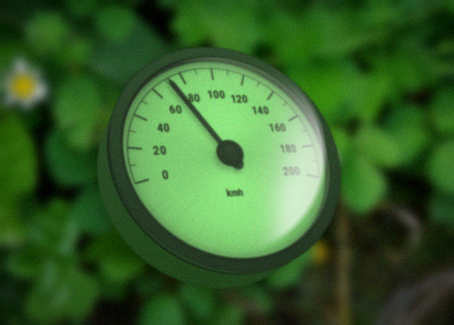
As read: 70,km/h
